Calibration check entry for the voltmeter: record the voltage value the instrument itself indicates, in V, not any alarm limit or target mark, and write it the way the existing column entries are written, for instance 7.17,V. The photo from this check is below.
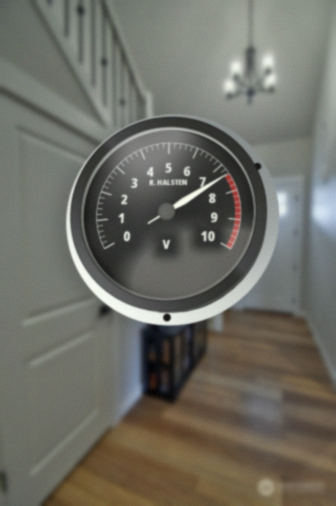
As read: 7.4,V
